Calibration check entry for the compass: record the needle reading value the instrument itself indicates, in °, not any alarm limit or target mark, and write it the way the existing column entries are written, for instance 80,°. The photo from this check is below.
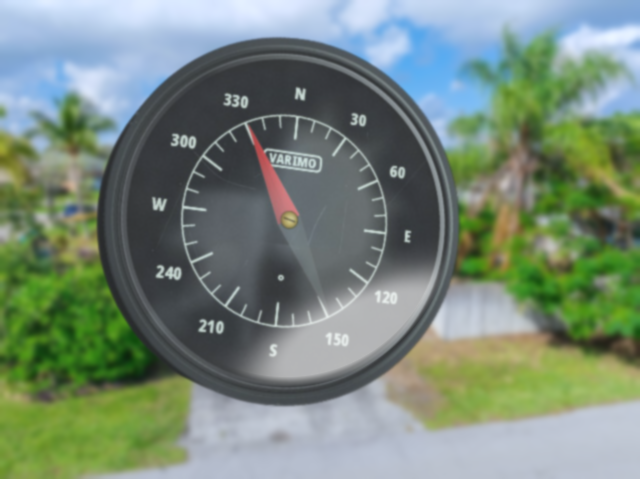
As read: 330,°
